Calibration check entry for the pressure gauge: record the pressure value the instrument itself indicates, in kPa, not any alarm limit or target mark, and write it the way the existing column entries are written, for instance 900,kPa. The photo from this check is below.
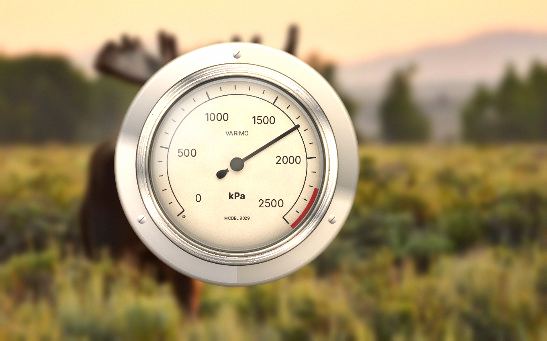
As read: 1750,kPa
